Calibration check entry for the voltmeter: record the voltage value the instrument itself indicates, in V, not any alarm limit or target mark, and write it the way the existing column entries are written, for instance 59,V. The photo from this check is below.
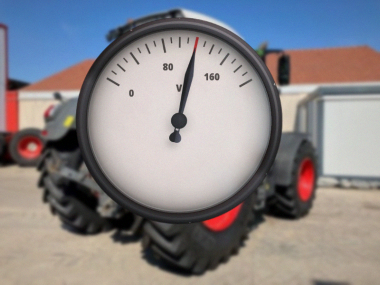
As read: 120,V
